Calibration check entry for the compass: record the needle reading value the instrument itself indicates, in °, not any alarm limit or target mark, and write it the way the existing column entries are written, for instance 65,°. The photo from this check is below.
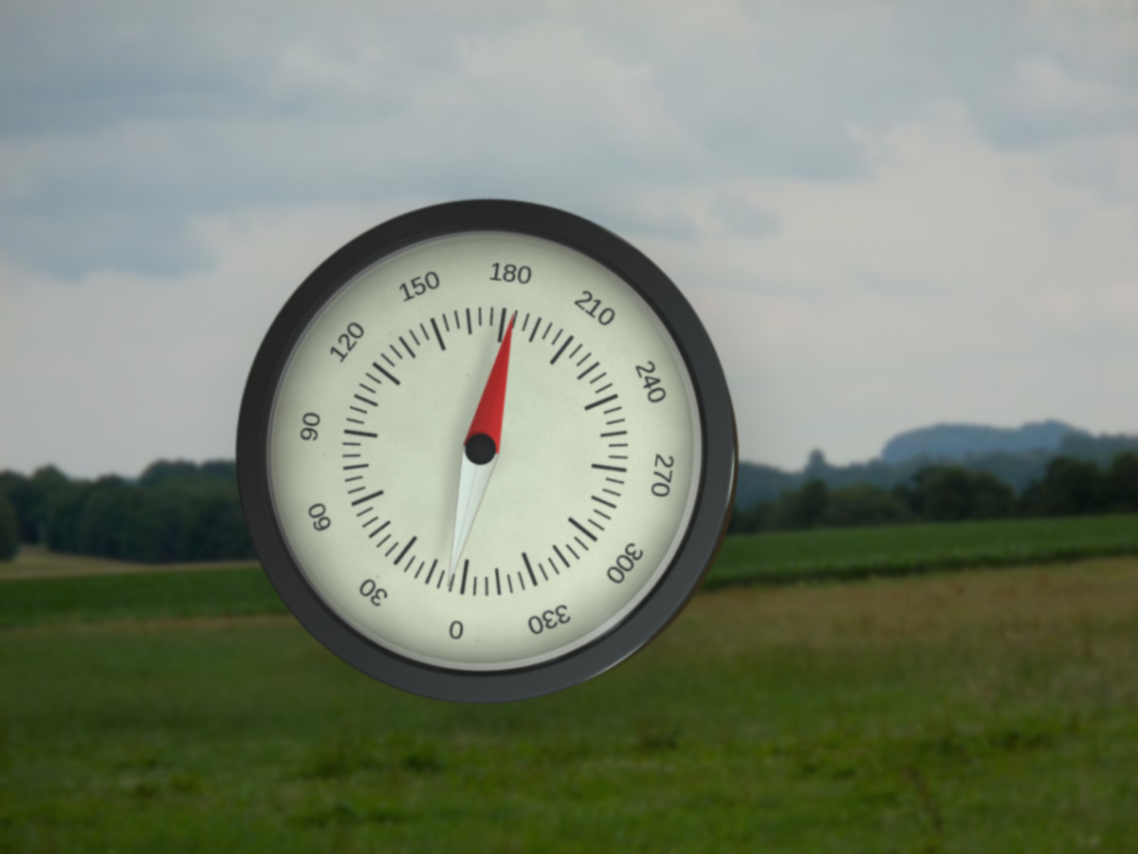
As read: 185,°
